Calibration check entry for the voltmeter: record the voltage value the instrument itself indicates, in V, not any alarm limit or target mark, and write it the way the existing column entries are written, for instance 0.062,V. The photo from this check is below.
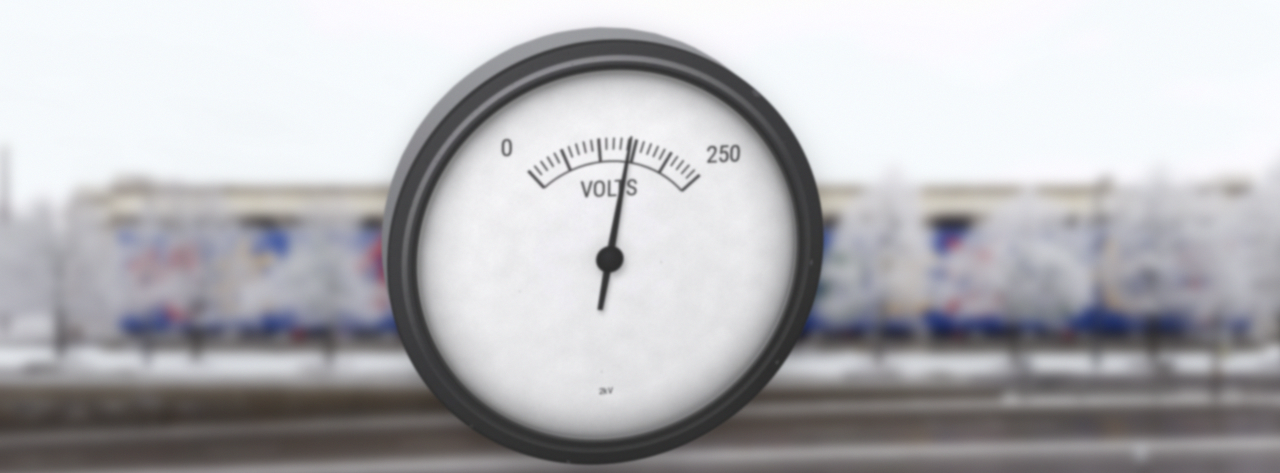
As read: 140,V
